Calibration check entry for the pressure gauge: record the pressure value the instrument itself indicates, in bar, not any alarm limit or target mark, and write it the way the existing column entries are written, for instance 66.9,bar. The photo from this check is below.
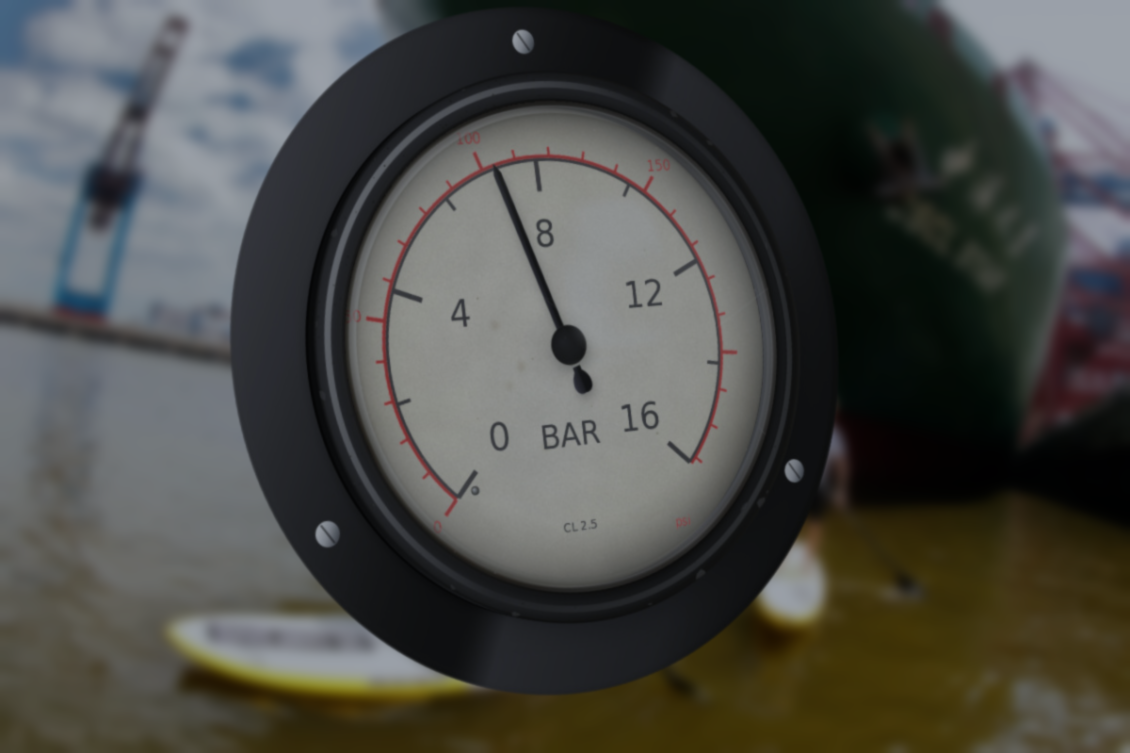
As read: 7,bar
